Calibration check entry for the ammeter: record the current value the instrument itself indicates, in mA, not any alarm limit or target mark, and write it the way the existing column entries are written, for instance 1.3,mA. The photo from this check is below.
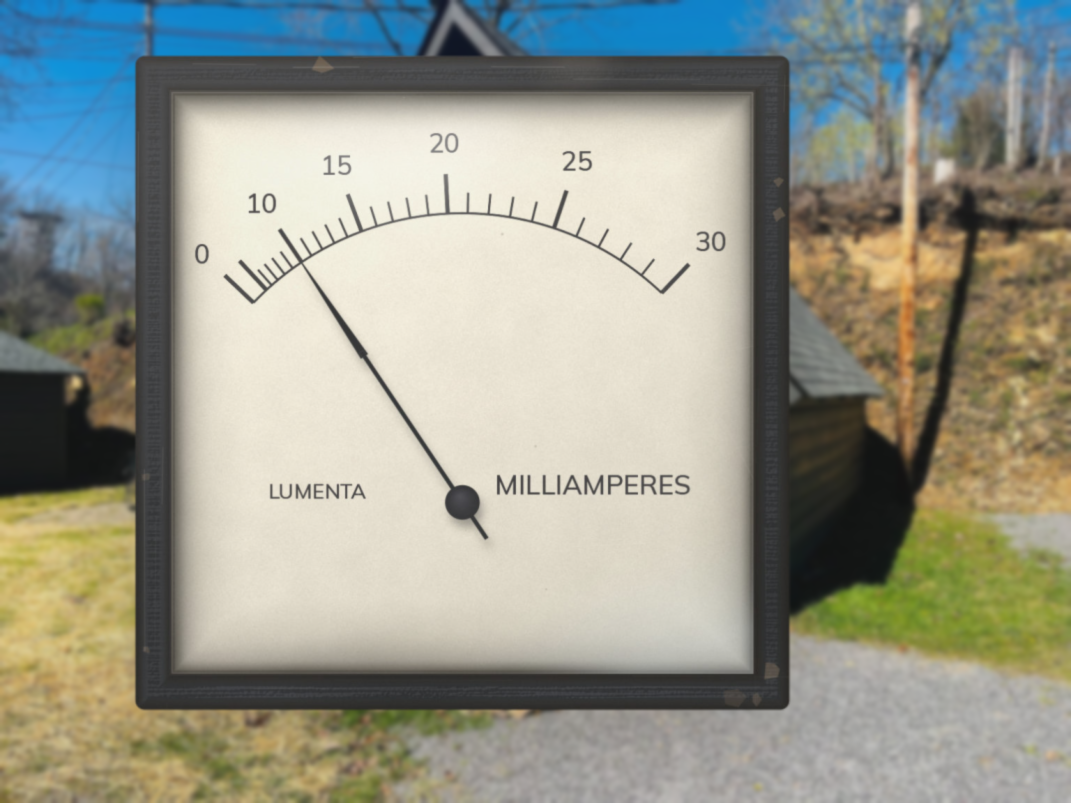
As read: 10,mA
